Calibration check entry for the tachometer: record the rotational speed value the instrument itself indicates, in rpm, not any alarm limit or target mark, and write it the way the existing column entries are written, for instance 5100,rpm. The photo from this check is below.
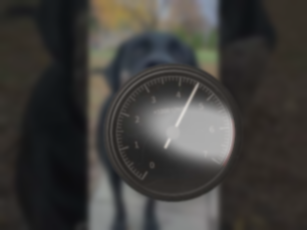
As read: 4500,rpm
